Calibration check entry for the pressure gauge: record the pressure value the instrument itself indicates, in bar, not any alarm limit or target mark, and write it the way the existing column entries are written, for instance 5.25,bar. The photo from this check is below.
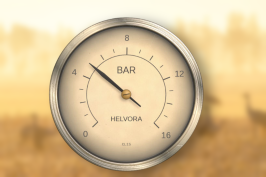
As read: 5,bar
